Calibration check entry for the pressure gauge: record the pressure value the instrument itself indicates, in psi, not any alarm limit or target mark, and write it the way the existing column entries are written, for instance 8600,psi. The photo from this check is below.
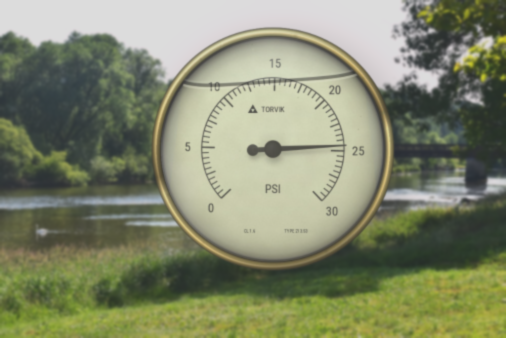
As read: 24.5,psi
